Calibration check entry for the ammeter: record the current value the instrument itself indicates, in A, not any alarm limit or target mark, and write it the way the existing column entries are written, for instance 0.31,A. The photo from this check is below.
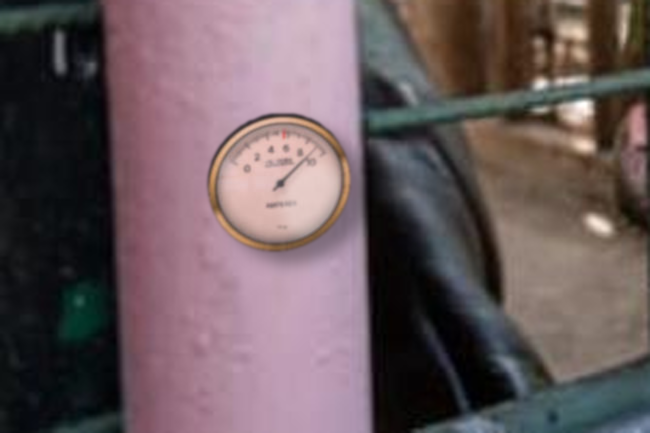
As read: 9,A
